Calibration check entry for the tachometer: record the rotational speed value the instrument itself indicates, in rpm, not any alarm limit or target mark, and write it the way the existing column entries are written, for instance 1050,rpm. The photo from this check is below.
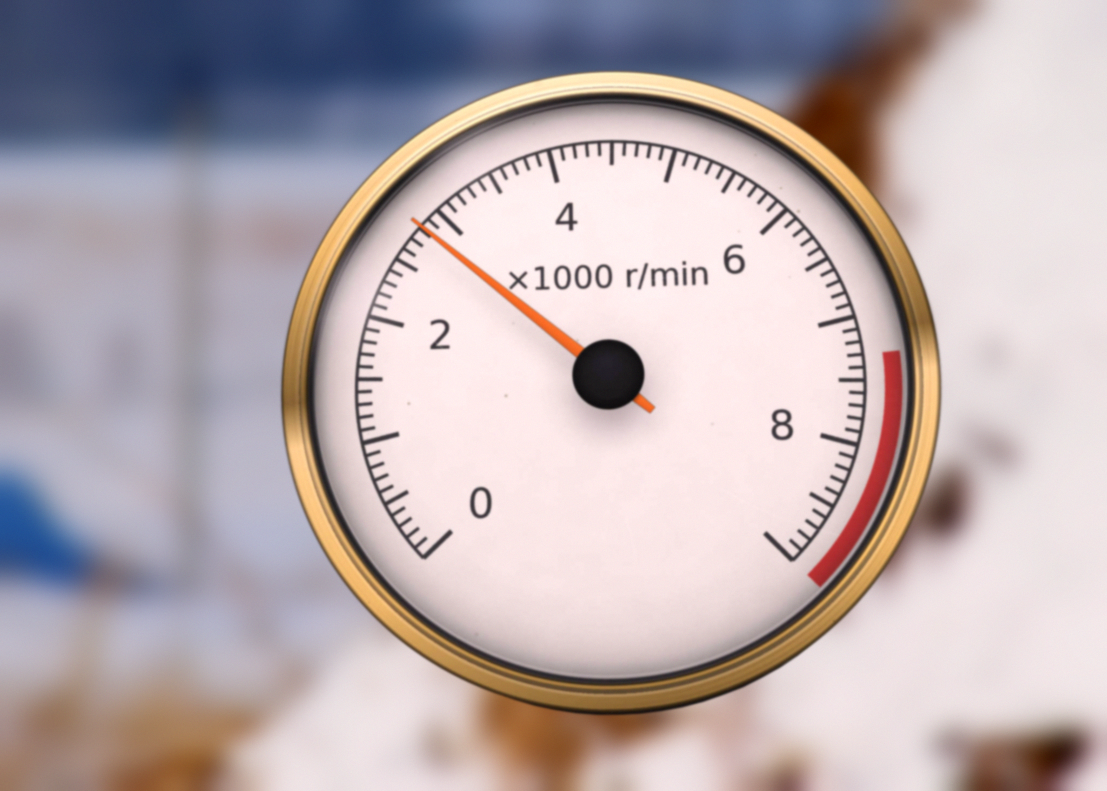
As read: 2800,rpm
